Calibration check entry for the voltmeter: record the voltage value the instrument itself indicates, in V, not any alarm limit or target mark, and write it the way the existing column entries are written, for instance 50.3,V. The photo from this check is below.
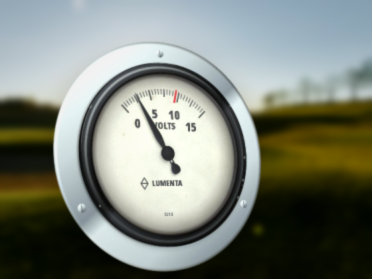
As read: 2.5,V
